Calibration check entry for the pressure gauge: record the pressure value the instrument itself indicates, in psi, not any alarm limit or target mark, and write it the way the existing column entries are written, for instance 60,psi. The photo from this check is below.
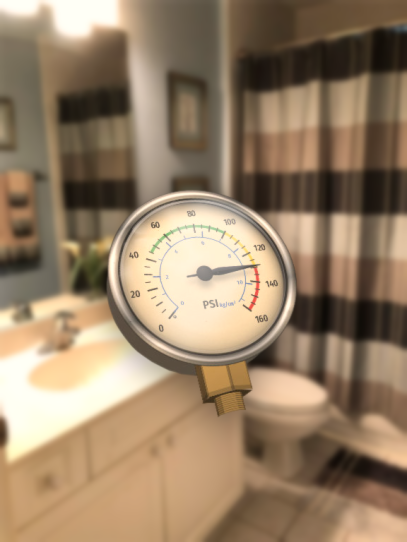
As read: 130,psi
